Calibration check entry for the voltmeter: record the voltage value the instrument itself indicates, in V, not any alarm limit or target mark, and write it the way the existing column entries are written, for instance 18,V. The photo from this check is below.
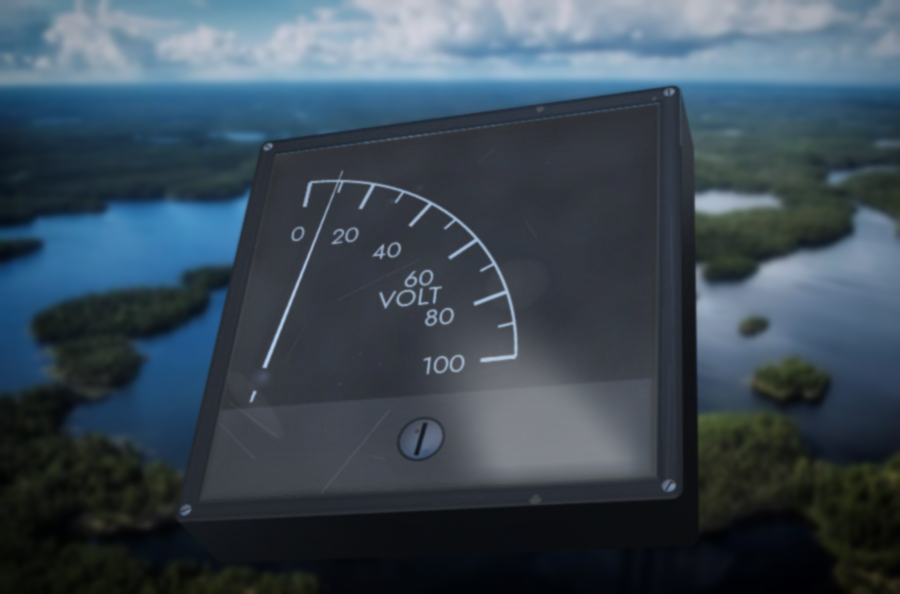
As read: 10,V
